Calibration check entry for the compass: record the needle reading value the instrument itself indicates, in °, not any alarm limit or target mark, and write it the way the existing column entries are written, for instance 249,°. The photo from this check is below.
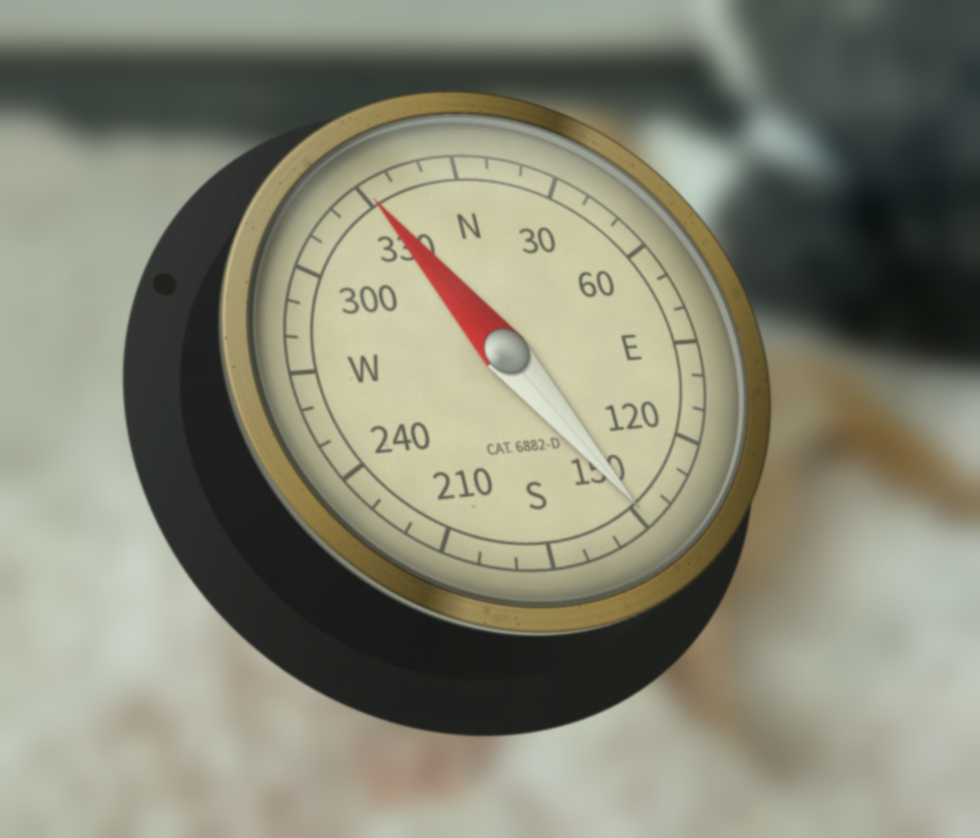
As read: 330,°
